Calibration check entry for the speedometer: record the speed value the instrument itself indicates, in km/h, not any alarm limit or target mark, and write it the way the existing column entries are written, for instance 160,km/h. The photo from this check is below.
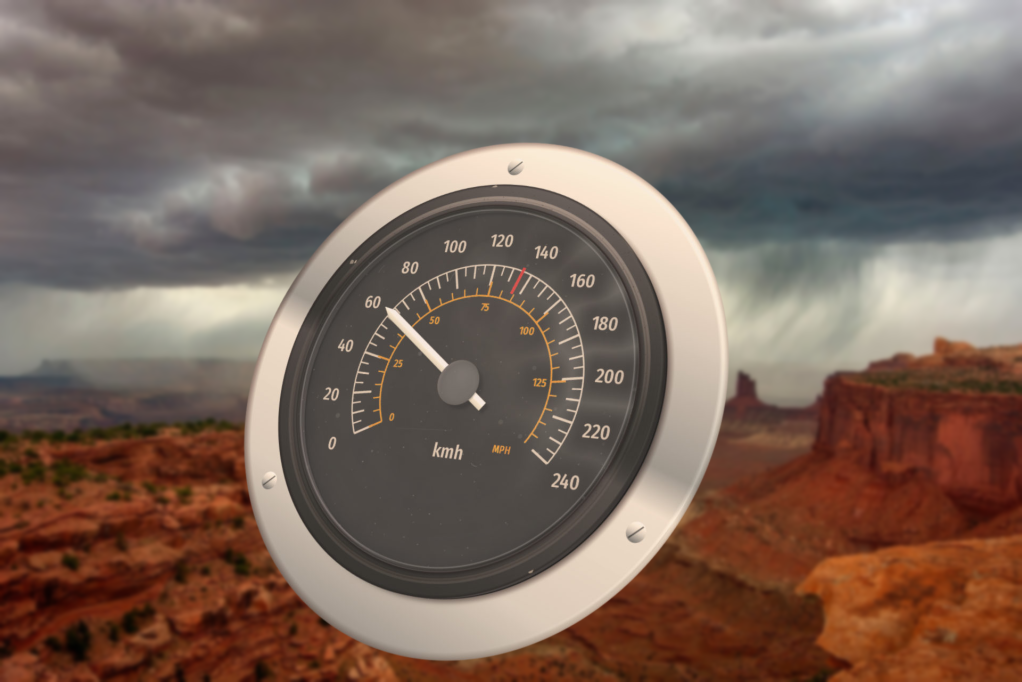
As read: 62.5,km/h
